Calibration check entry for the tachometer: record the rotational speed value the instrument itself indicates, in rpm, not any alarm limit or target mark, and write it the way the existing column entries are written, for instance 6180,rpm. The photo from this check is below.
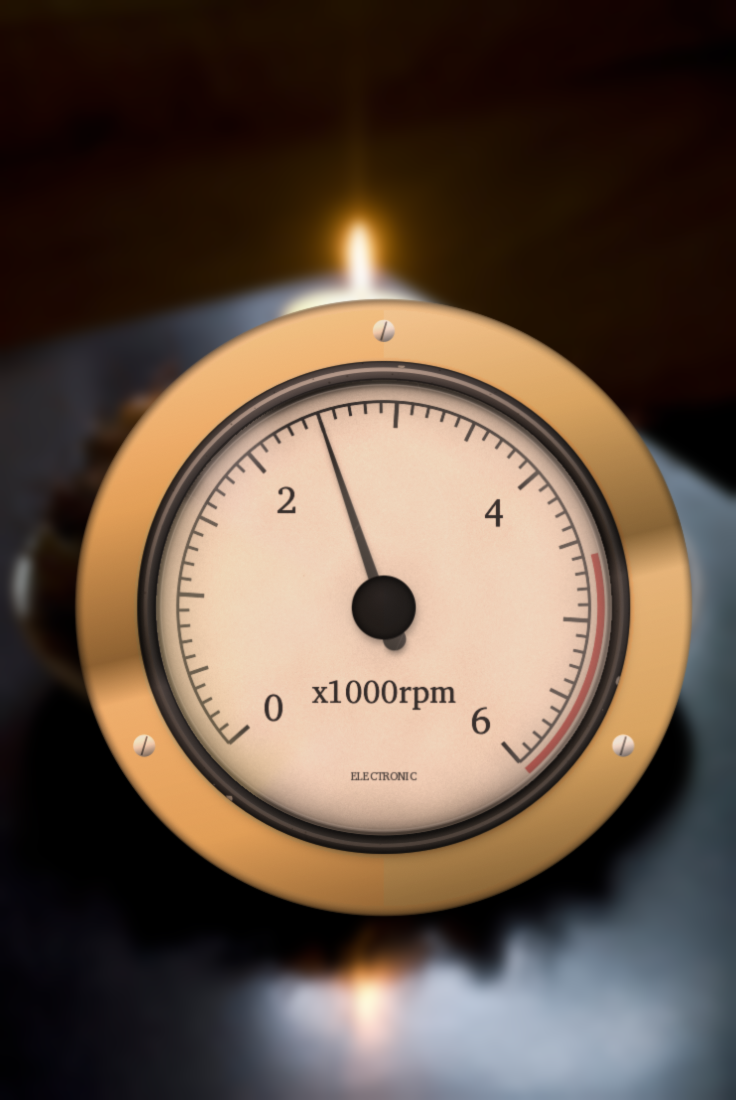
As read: 2500,rpm
